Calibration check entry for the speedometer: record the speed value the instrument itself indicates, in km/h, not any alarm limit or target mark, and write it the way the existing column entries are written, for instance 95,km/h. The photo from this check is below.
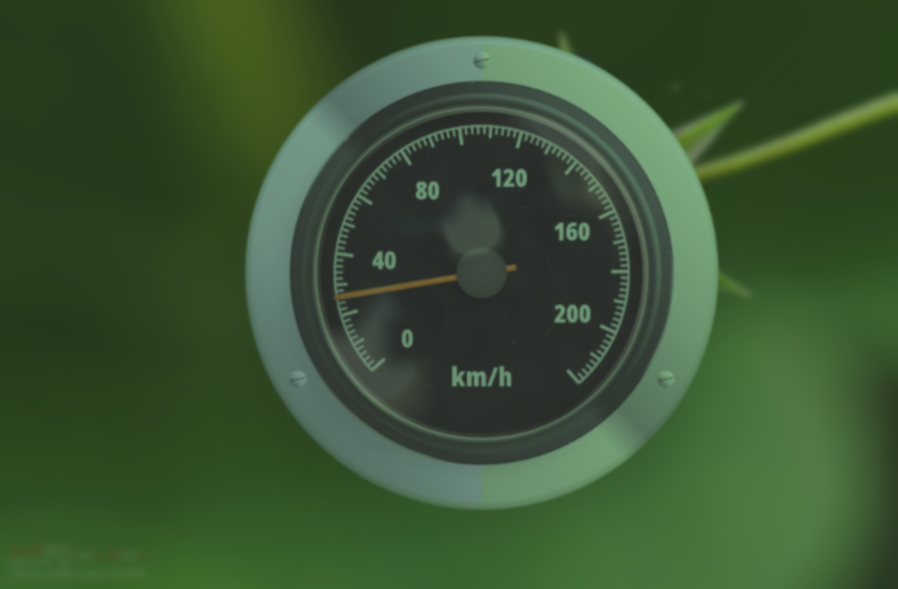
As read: 26,km/h
